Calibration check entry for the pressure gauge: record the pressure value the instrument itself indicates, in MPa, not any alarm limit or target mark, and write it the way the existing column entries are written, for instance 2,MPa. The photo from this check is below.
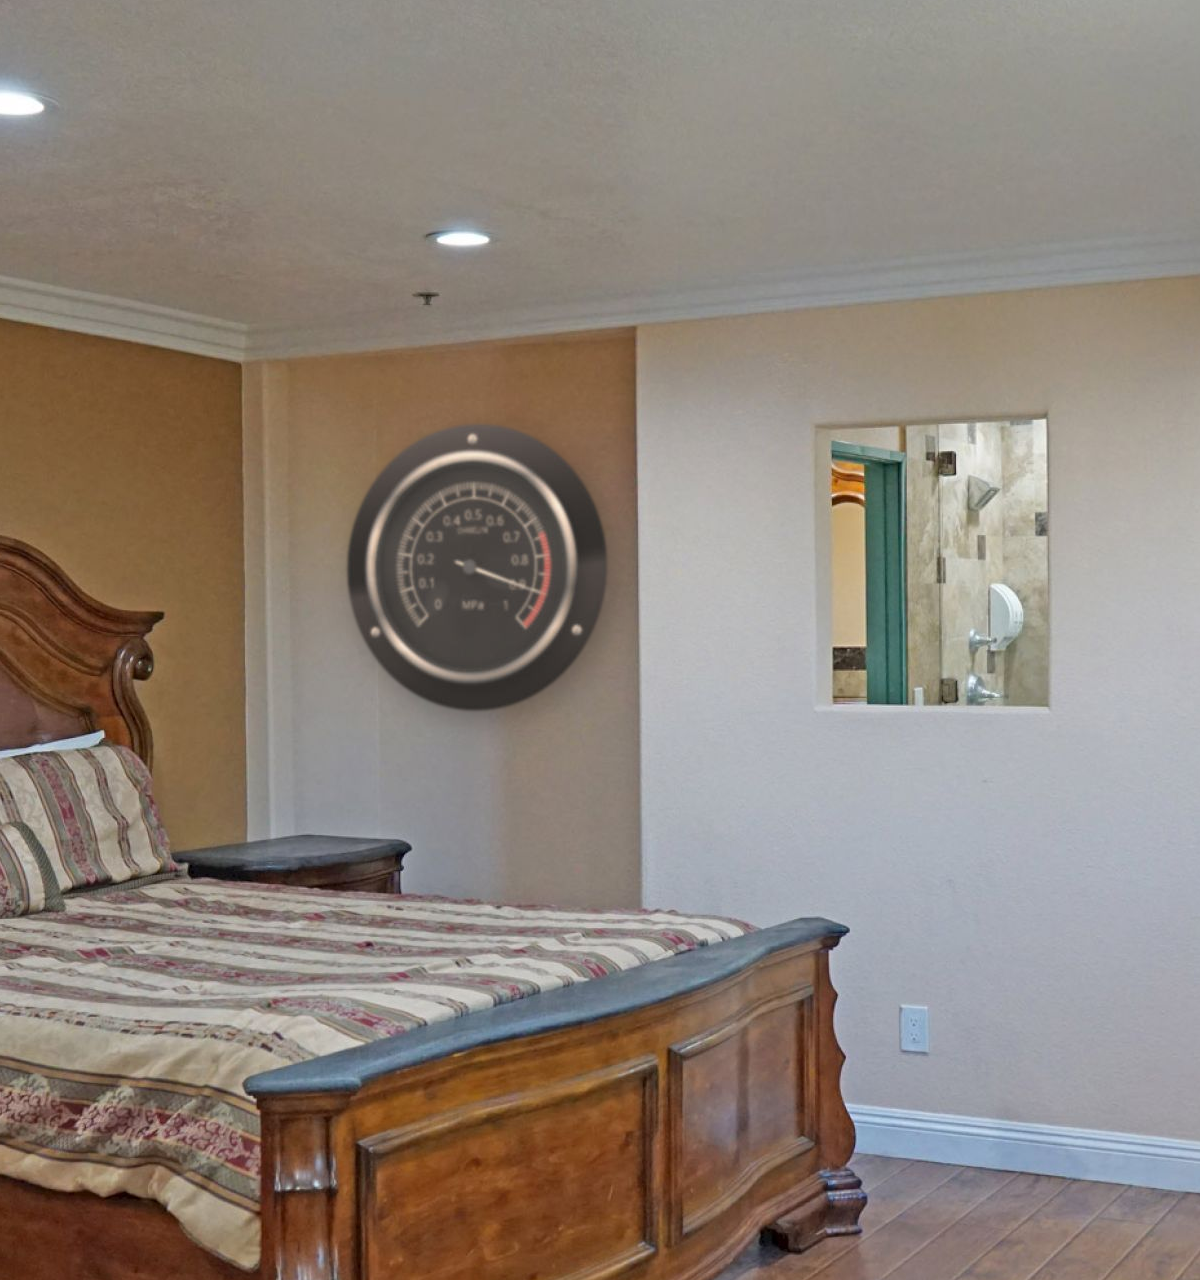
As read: 0.9,MPa
